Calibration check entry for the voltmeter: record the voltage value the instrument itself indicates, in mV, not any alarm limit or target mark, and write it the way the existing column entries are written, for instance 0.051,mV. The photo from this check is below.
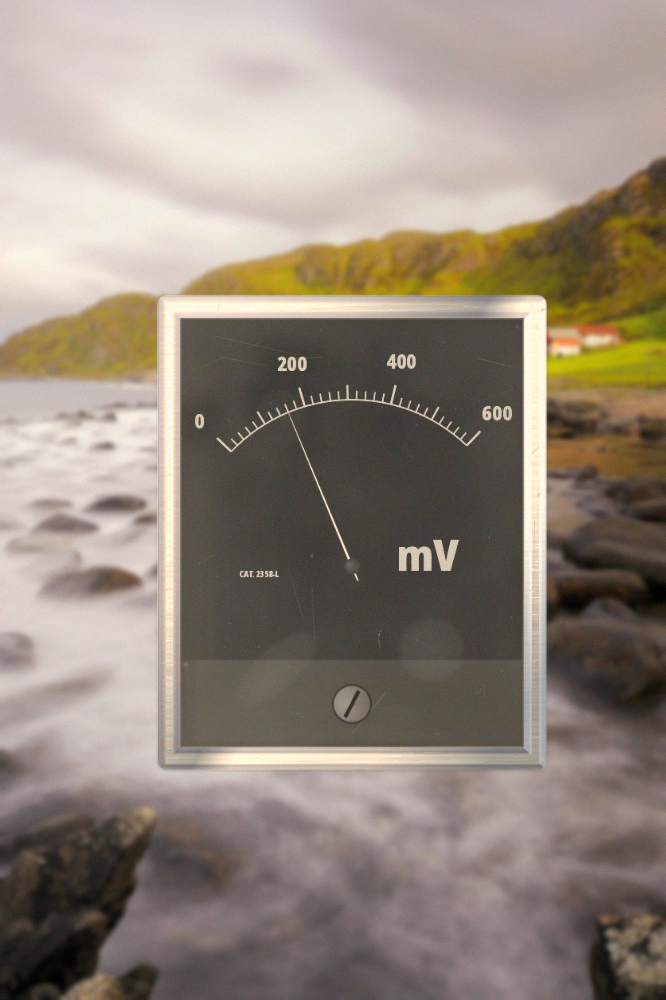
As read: 160,mV
